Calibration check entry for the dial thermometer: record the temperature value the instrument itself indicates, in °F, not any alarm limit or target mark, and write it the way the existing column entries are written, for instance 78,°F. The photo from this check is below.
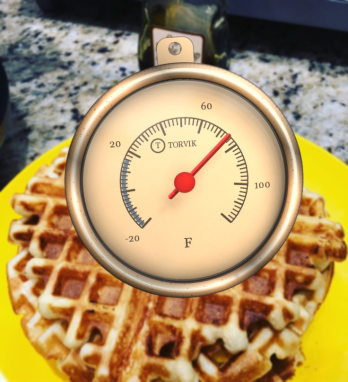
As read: 74,°F
